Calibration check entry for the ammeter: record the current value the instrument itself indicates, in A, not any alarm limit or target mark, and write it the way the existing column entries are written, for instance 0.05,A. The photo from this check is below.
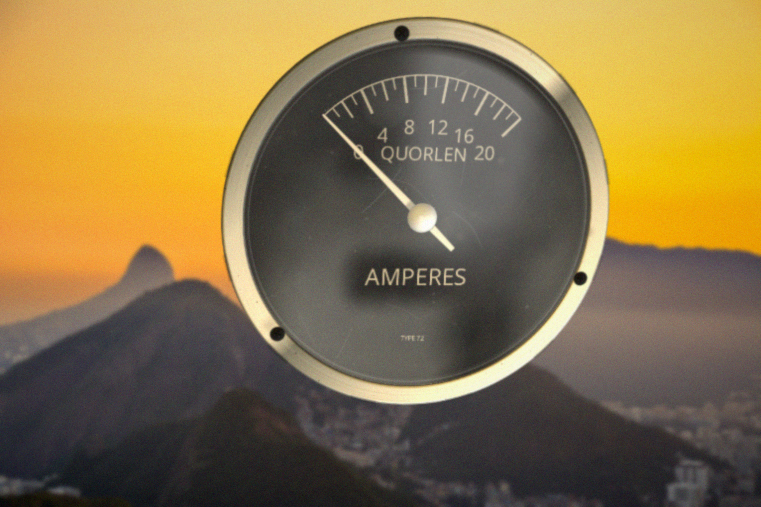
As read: 0,A
